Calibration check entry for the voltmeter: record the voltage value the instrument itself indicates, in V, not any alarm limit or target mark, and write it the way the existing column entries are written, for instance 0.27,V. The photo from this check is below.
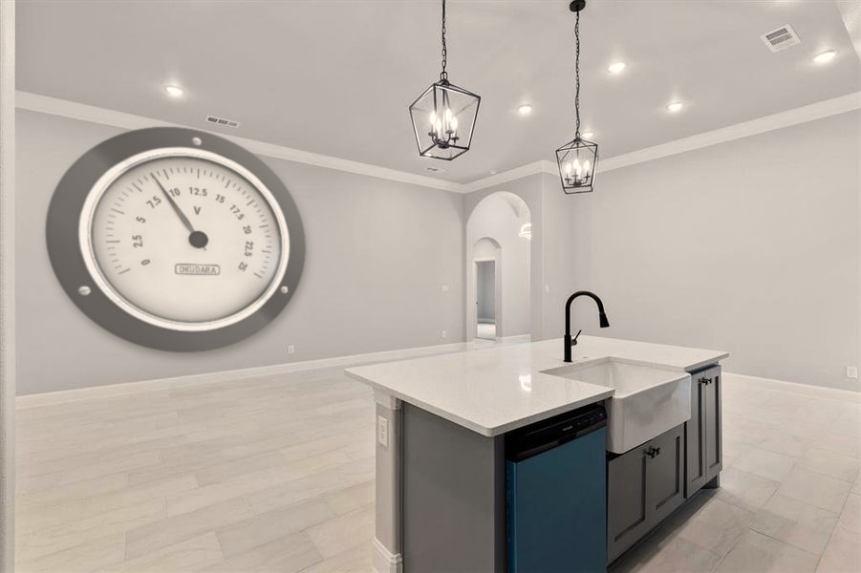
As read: 9,V
